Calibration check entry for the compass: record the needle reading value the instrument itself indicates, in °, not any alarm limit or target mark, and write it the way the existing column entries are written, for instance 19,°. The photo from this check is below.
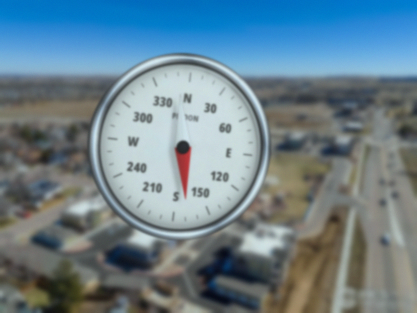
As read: 170,°
